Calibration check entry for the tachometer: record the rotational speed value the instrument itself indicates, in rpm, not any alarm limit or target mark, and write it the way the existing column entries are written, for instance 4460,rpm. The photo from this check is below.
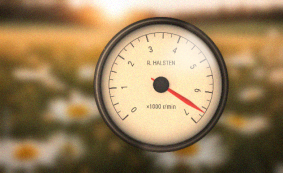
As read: 6625,rpm
